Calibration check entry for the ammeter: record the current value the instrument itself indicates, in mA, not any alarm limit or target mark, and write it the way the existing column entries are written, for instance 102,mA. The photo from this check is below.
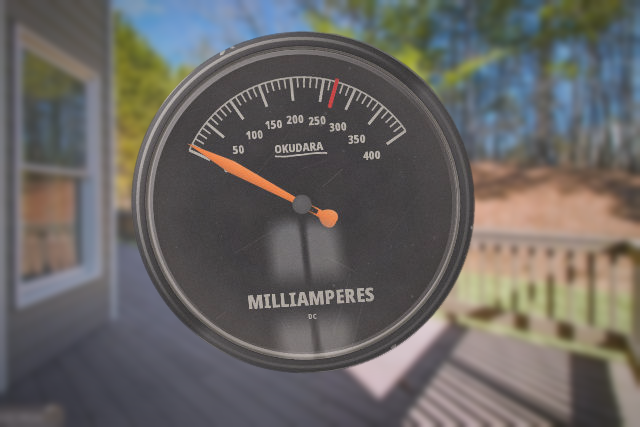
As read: 10,mA
